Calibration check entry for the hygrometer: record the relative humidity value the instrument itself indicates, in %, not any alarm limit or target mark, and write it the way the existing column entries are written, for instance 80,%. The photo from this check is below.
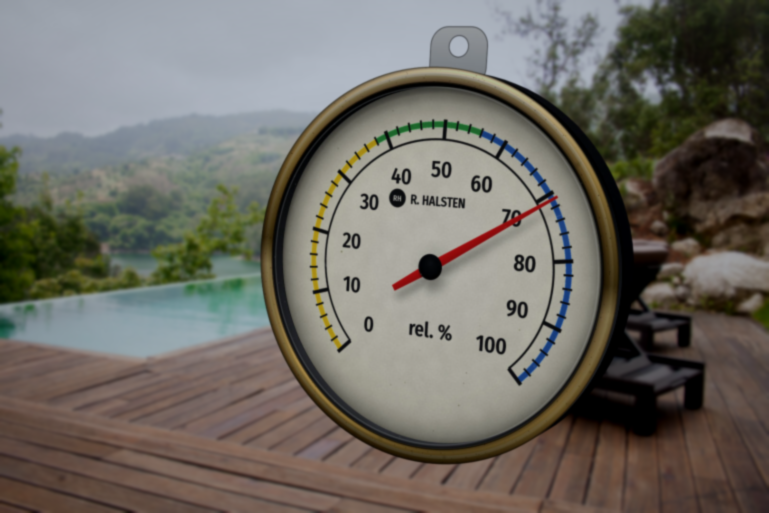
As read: 71,%
